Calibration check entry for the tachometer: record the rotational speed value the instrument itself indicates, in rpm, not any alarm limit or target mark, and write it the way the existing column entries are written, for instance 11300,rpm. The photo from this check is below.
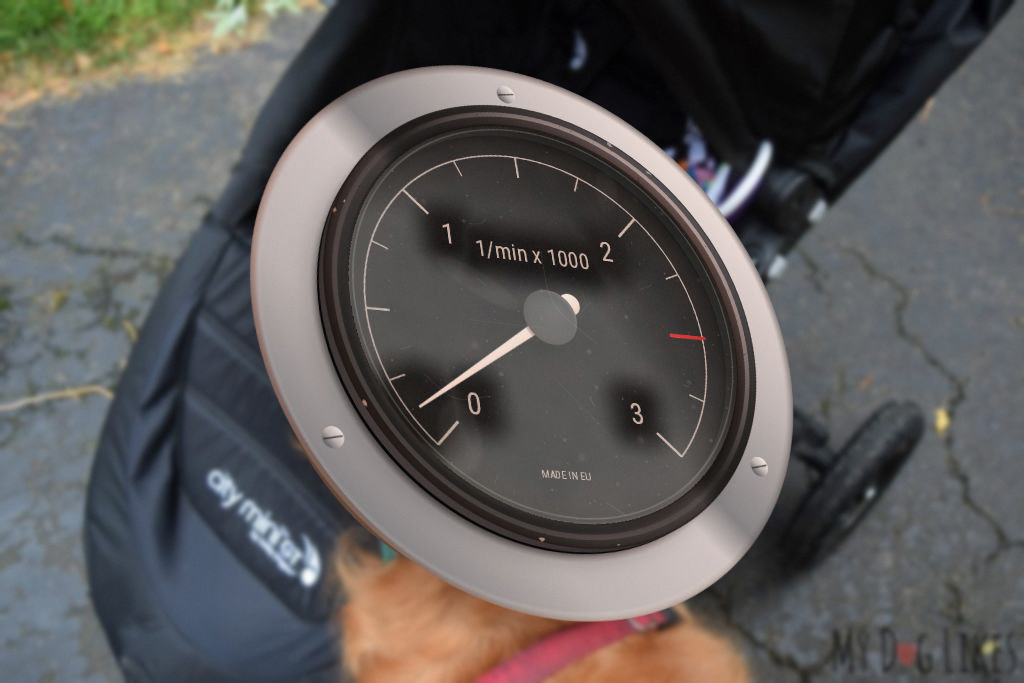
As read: 125,rpm
